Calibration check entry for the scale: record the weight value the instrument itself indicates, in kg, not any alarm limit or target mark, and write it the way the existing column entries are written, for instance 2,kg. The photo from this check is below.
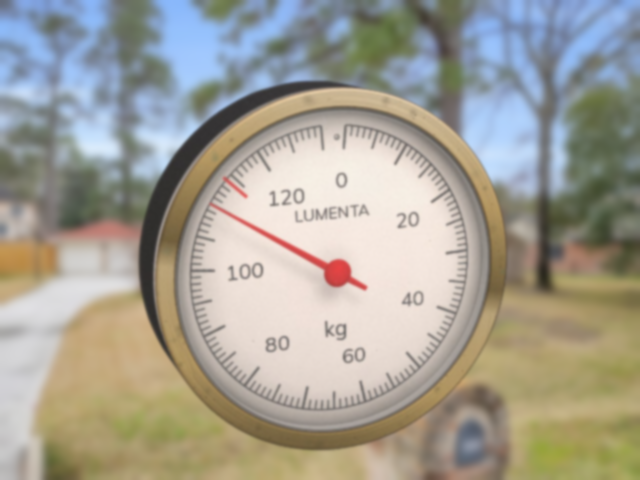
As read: 110,kg
